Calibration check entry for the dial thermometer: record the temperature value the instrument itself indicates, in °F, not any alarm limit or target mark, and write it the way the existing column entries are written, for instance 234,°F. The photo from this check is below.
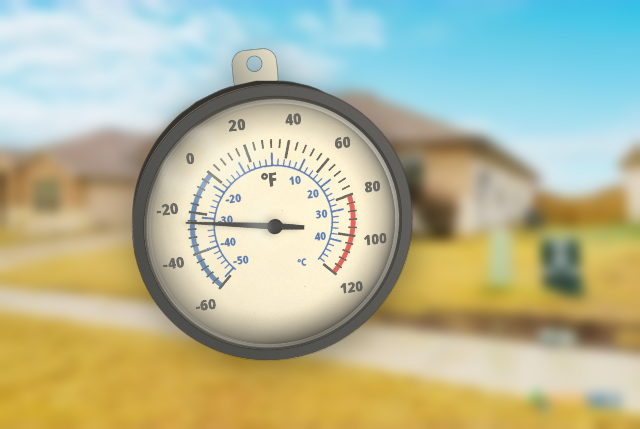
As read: -24,°F
